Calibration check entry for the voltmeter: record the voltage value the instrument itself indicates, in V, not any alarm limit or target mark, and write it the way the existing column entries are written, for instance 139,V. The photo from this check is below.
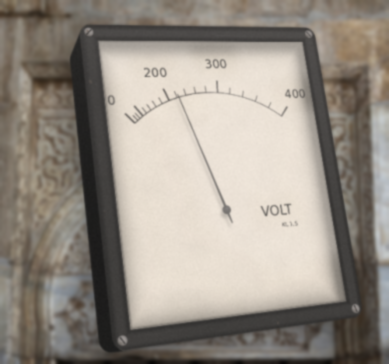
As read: 220,V
